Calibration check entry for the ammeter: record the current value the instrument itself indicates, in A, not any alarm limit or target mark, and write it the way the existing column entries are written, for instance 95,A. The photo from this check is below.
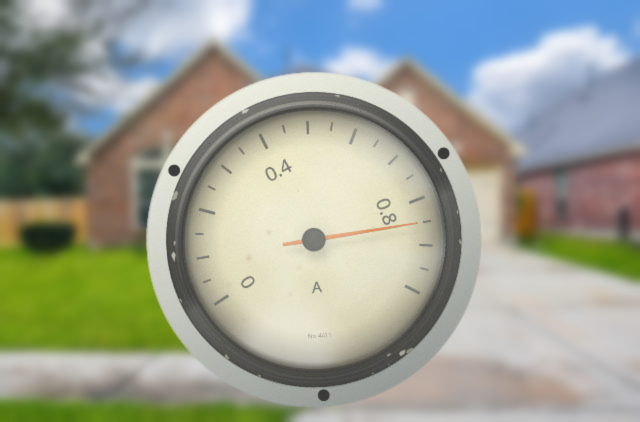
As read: 0.85,A
